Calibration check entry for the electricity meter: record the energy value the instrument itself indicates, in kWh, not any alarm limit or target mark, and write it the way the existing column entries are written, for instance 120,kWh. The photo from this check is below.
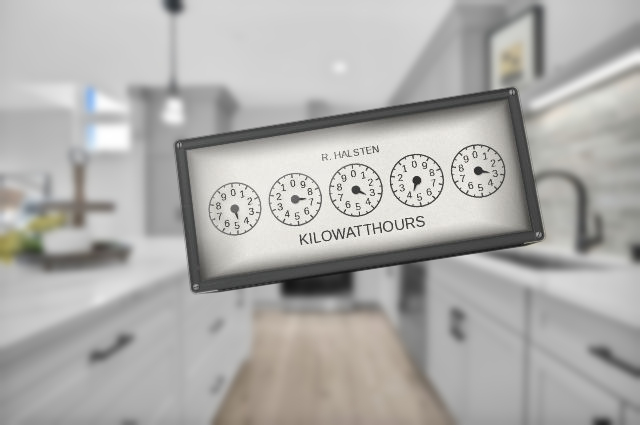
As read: 47343,kWh
